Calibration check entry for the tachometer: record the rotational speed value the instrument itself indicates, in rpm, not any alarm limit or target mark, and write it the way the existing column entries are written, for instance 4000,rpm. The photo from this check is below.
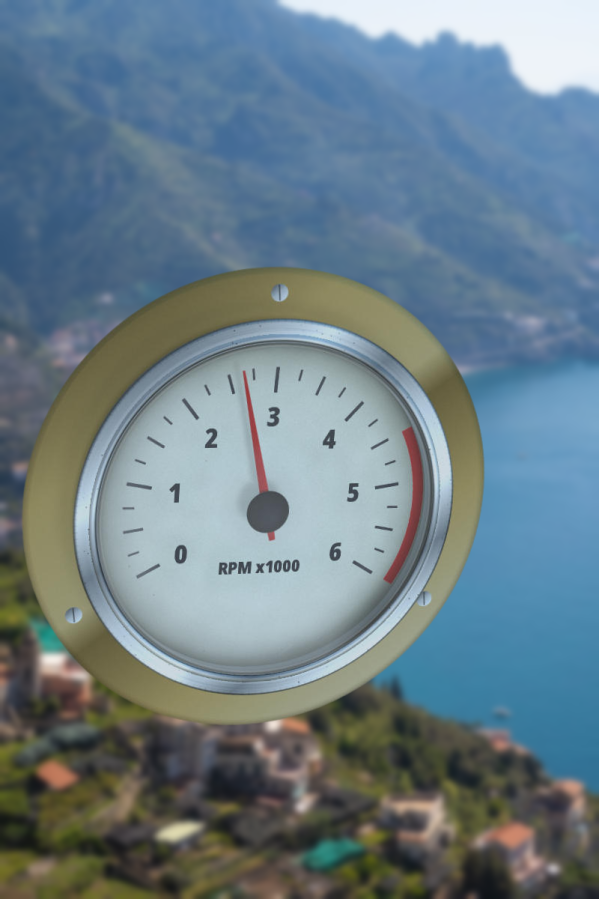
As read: 2625,rpm
